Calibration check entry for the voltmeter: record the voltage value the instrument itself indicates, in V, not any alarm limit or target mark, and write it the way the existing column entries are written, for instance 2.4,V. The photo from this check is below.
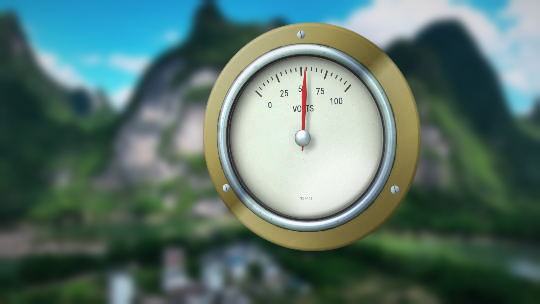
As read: 55,V
